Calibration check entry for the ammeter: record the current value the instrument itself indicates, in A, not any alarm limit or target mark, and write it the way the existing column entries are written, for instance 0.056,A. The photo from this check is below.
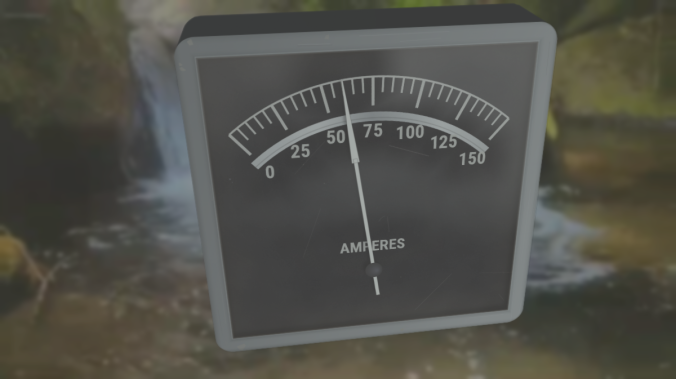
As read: 60,A
